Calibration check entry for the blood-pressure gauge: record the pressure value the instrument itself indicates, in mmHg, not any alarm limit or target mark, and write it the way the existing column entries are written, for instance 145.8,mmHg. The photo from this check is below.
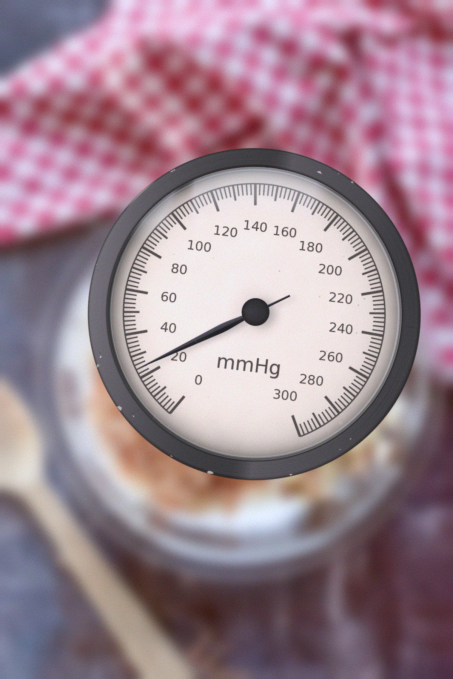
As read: 24,mmHg
